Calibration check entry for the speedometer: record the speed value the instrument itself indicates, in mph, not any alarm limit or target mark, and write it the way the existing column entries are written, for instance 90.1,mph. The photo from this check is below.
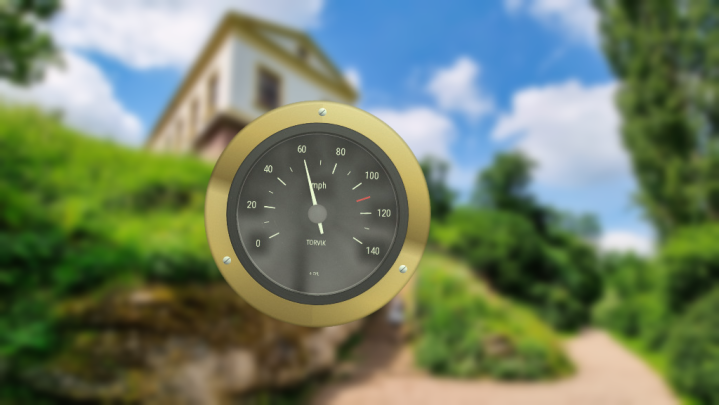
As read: 60,mph
